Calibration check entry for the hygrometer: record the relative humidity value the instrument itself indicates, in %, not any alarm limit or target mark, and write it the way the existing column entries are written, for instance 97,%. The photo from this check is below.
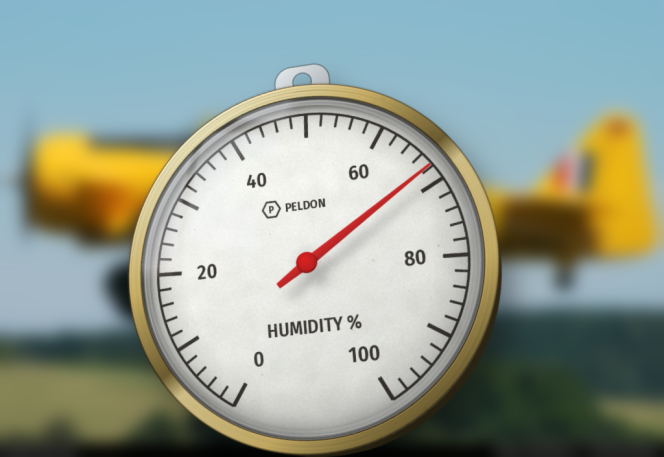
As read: 68,%
